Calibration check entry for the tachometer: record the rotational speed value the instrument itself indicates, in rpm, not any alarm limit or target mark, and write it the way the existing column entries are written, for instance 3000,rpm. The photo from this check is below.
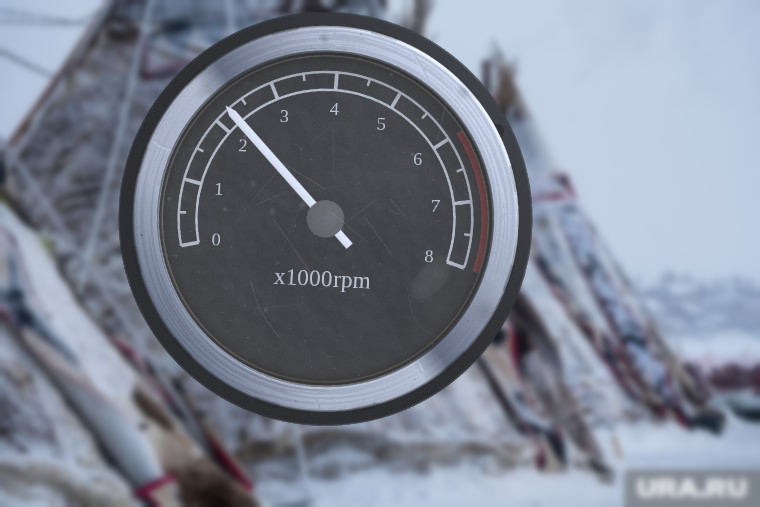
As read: 2250,rpm
